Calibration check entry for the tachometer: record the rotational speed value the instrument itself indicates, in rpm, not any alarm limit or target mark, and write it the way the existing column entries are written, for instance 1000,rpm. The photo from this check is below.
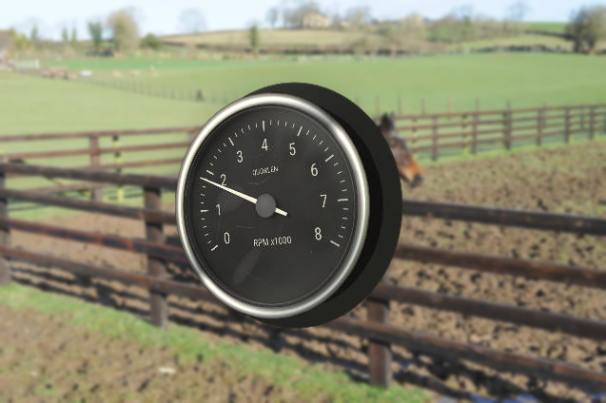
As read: 1800,rpm
